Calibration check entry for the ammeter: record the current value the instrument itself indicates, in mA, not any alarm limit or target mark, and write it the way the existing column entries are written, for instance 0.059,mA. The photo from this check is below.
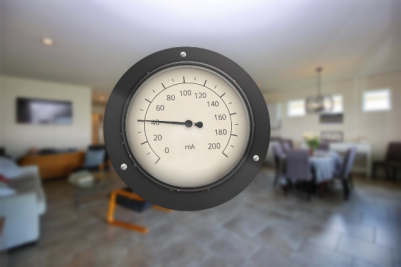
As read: 40,mA
